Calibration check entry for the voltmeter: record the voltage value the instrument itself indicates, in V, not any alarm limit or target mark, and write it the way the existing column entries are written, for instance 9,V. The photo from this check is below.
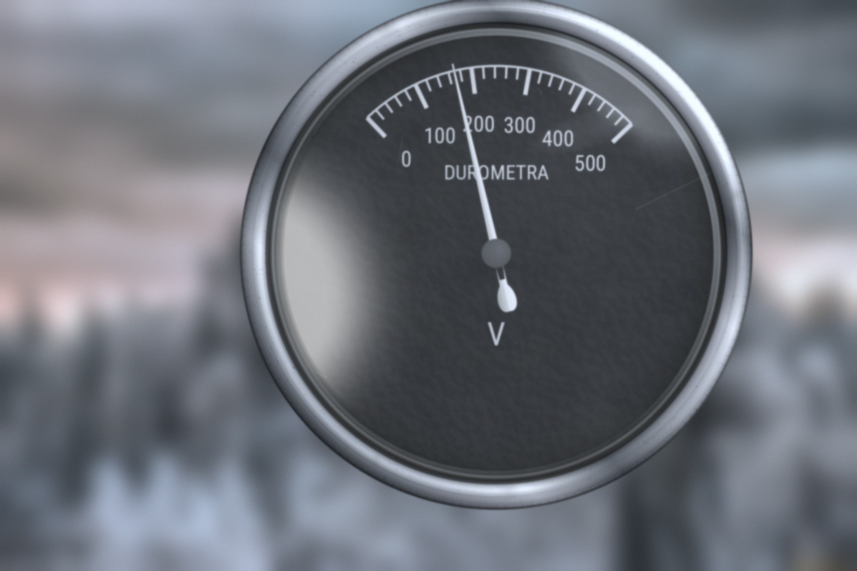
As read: 170,V
